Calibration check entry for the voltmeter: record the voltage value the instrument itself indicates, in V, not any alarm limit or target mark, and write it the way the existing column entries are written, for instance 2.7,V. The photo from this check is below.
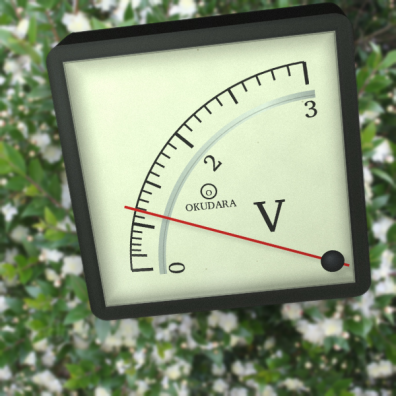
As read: 1.2,V
